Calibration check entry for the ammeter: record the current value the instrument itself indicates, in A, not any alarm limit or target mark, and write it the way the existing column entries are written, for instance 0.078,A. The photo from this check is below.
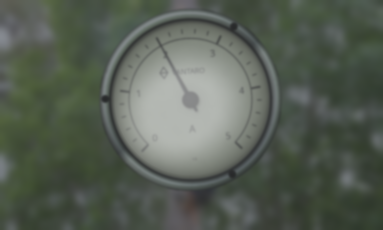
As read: 2,A
